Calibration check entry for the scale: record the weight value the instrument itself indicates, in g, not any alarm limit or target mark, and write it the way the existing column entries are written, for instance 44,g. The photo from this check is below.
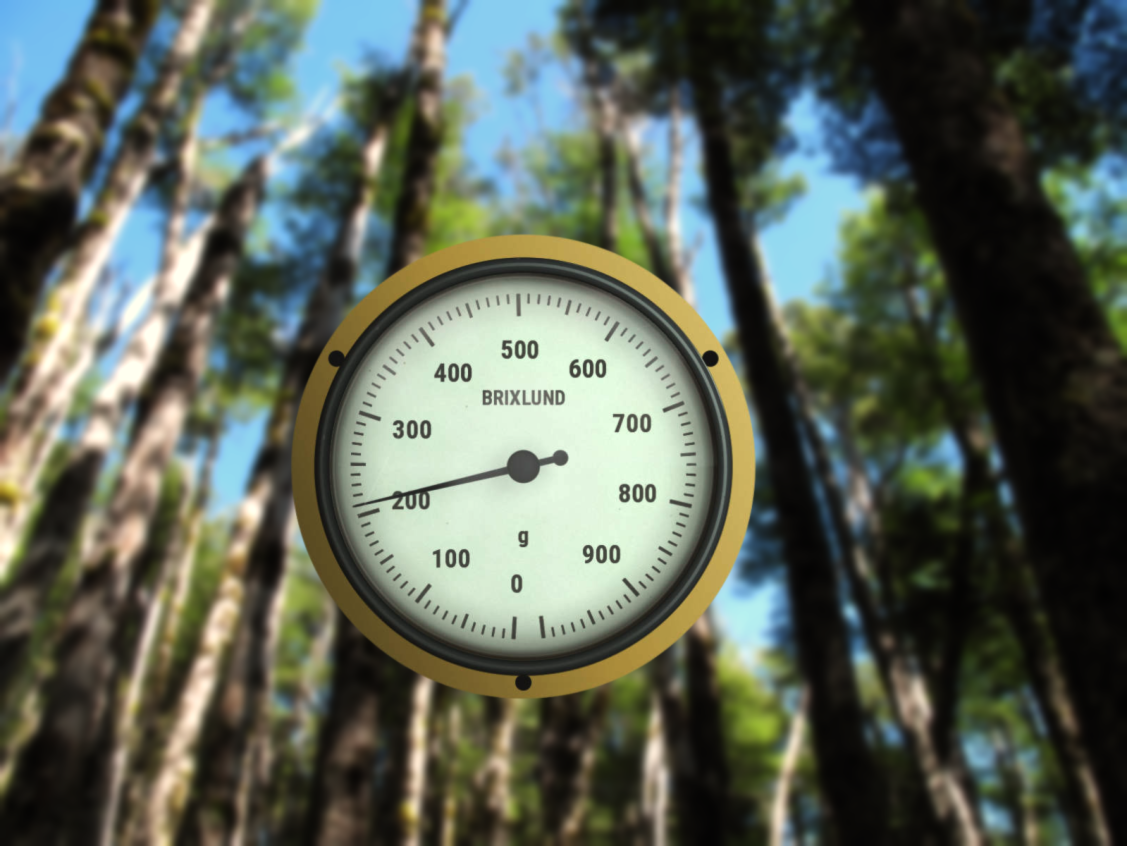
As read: 210,g
